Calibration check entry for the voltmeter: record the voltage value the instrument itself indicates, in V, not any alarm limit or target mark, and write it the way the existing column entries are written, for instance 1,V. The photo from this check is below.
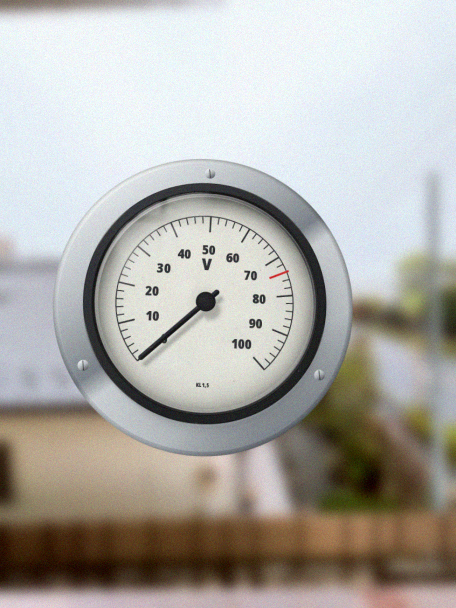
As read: 0,V
